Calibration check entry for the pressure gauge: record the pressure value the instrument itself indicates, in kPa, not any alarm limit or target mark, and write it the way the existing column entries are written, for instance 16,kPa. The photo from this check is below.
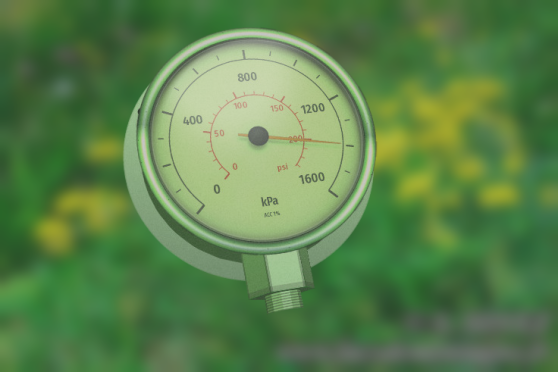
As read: 1400,kPa
